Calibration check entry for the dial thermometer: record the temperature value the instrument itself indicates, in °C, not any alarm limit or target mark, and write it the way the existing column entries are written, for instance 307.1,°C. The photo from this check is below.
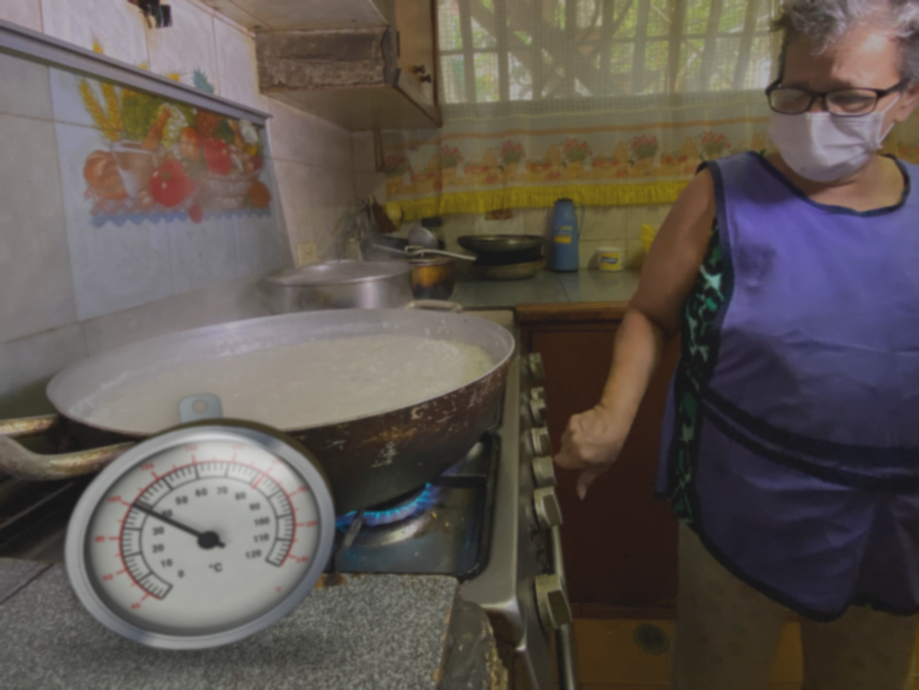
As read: 40,°C
